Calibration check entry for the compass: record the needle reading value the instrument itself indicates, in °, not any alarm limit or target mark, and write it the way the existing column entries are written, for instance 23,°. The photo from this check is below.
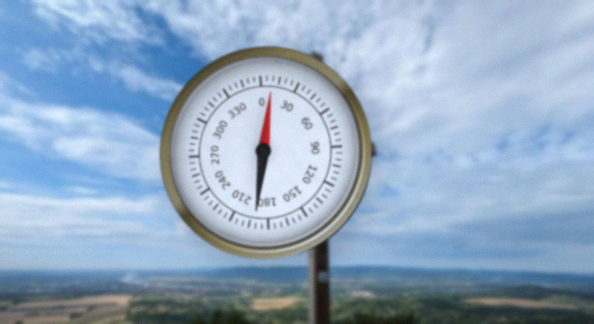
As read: 10,°
